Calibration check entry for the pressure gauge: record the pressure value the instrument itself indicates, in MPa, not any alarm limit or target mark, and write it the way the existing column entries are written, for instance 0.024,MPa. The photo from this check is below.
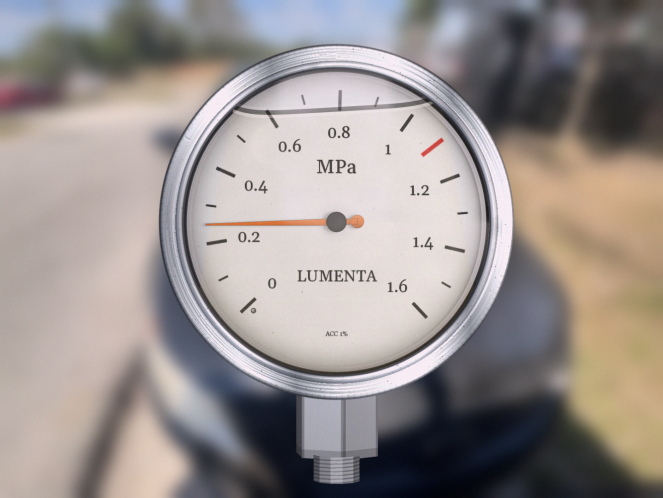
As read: 0.25,MPa
